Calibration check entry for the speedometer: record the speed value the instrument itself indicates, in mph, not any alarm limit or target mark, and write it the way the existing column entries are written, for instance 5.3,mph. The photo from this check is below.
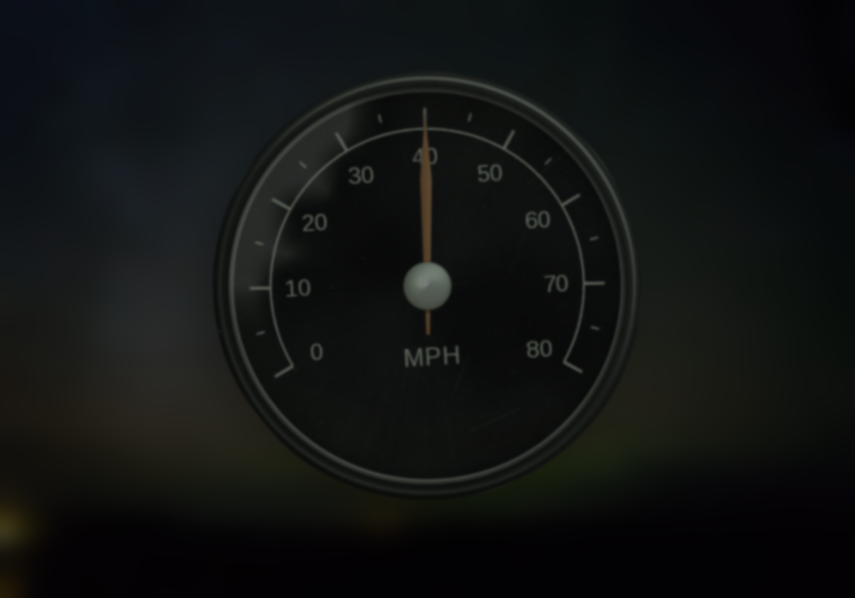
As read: 40,mph
